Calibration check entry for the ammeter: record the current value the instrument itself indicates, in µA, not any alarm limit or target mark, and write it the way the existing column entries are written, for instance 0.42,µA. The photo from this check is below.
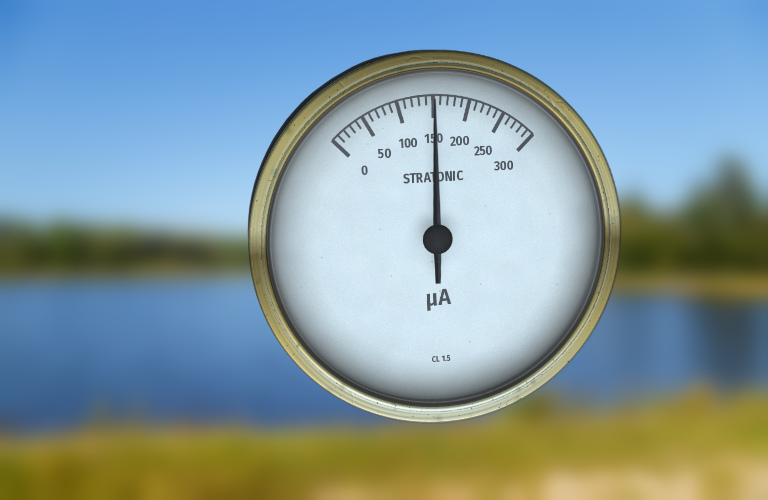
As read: 150,µA
